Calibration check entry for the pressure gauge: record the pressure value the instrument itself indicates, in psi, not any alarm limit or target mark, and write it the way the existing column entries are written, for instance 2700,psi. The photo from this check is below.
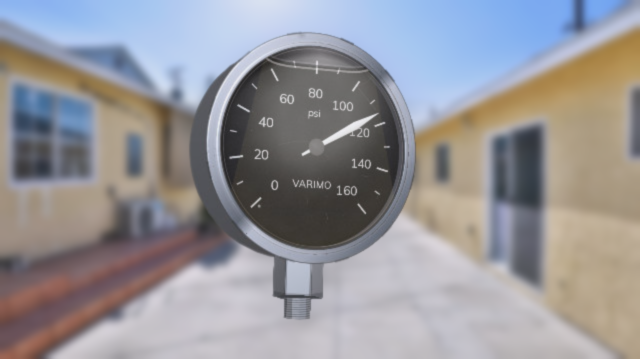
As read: 115,psi
